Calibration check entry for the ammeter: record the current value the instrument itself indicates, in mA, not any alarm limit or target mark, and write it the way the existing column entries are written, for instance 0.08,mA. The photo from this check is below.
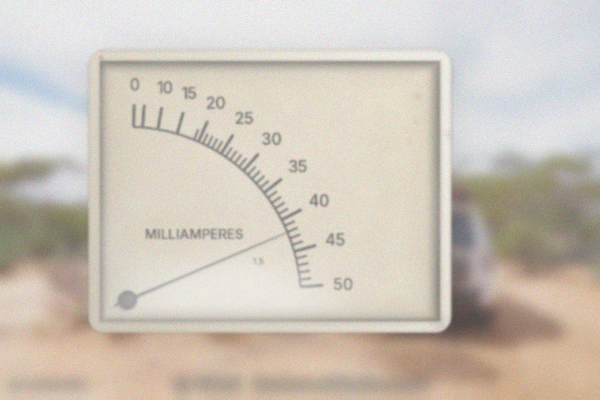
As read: 42,mA
